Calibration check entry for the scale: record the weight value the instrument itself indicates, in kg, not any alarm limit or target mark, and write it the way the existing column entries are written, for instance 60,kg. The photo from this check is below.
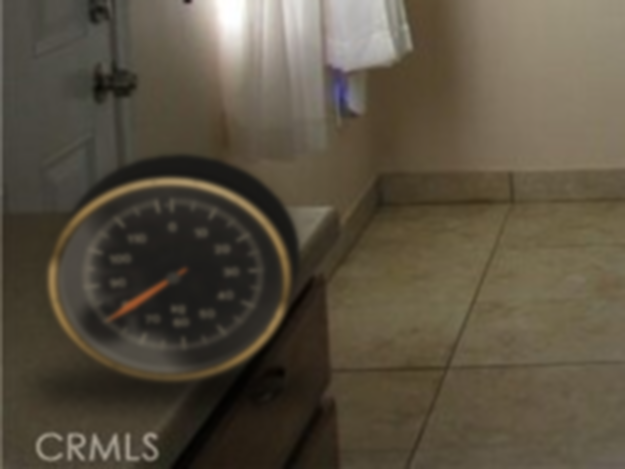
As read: 80,kg
